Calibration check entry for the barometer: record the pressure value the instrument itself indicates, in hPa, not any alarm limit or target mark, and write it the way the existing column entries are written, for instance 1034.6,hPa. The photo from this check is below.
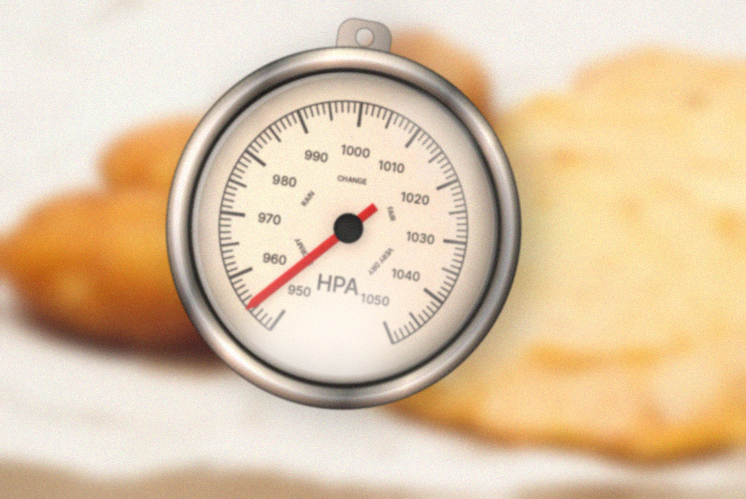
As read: 955,hPa
